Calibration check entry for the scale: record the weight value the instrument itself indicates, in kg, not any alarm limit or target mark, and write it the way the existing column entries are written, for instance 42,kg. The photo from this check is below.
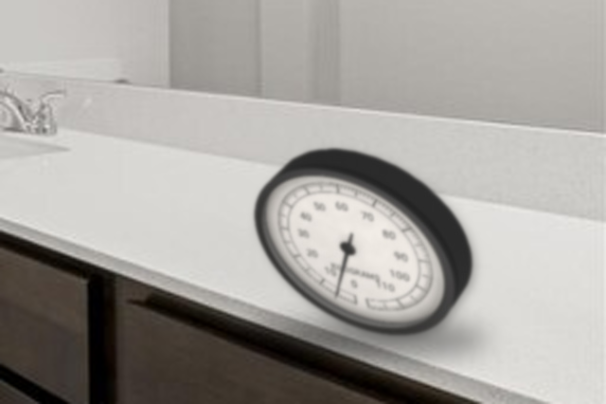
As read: 5,kg
